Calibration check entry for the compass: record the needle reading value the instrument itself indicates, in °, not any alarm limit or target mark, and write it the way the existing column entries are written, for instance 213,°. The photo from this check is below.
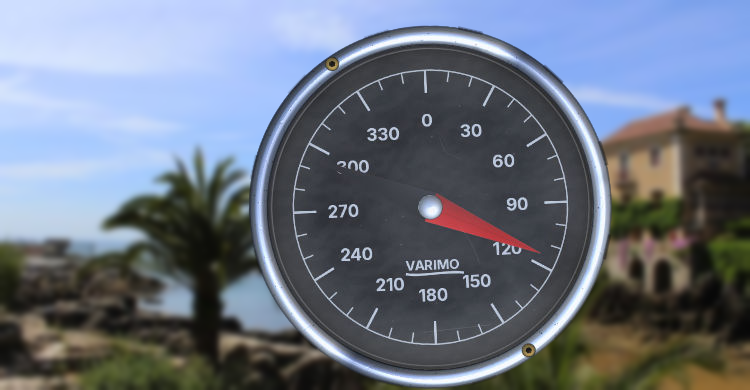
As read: 115,°
